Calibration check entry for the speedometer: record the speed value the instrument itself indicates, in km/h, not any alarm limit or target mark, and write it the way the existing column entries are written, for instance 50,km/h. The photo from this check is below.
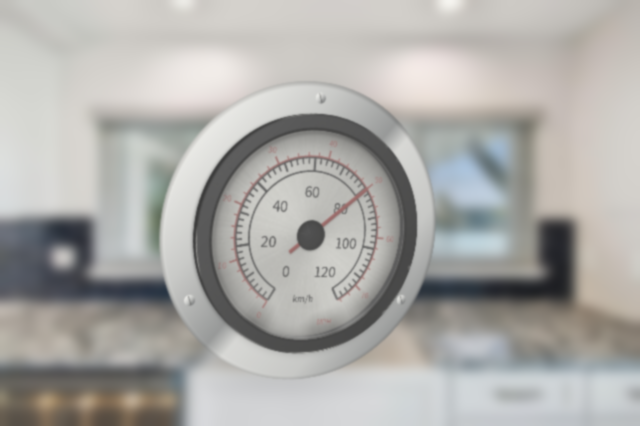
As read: 80,km/h
